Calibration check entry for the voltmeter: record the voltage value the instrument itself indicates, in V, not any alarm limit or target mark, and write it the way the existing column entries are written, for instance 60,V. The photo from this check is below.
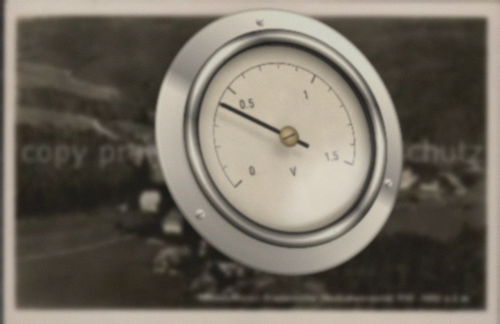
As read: 0.4,V
